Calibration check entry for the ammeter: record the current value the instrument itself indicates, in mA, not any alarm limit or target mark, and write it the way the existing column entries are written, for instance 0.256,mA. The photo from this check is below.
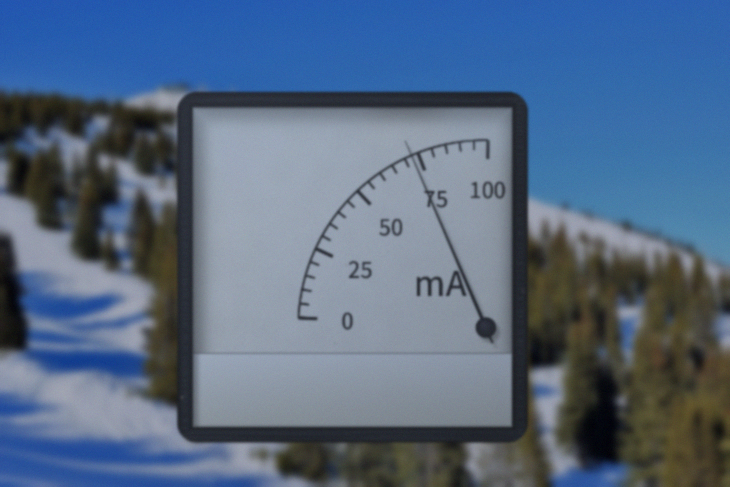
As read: 72.5,mA
